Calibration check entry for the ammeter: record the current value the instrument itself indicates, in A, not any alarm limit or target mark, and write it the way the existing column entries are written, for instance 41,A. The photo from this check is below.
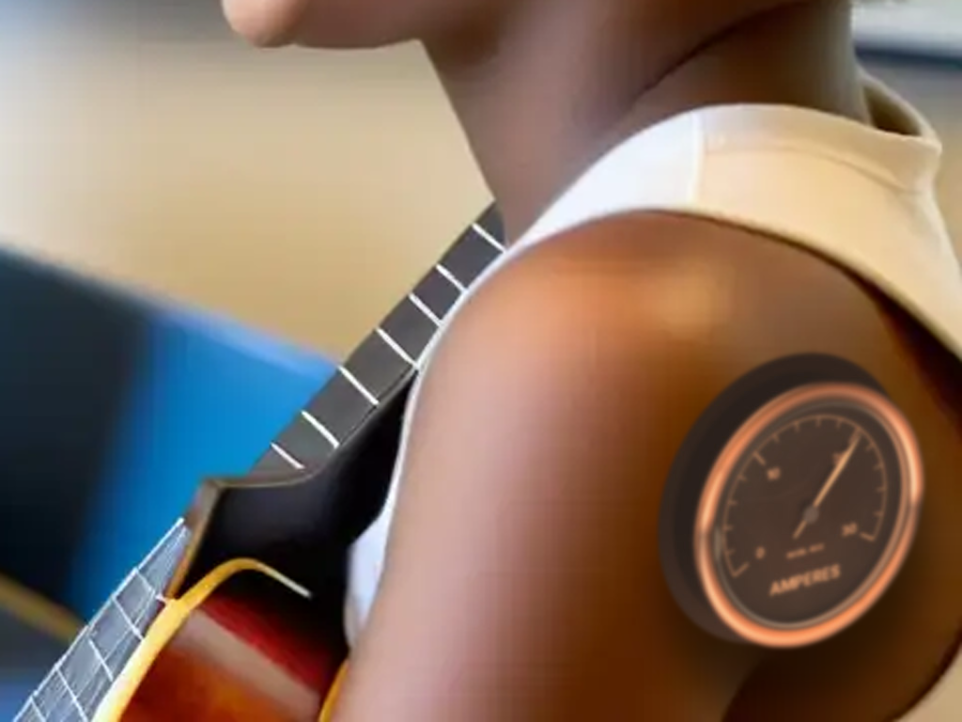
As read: 20,A
